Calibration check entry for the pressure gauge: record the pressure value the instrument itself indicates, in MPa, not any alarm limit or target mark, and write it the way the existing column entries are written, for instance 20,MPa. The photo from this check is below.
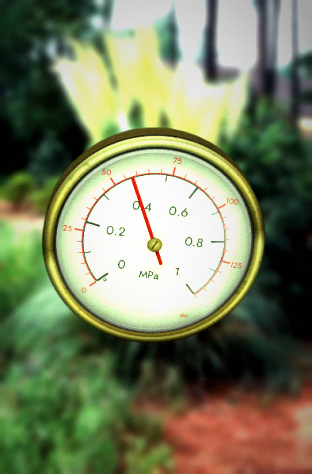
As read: 0.4,MPa
